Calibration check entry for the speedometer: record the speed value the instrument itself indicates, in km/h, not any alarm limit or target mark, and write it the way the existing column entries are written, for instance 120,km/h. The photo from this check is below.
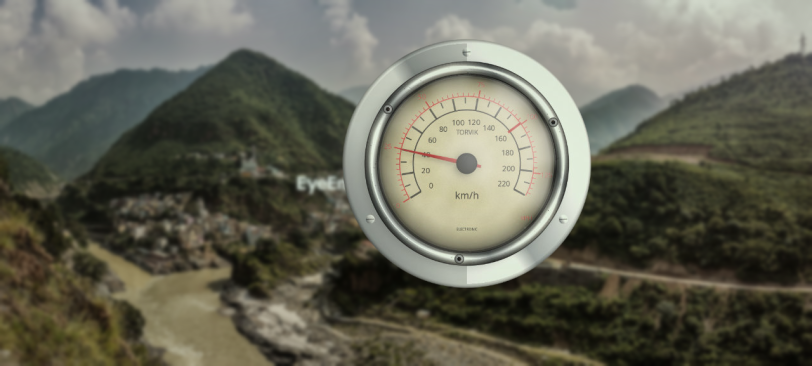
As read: 40,km/h
